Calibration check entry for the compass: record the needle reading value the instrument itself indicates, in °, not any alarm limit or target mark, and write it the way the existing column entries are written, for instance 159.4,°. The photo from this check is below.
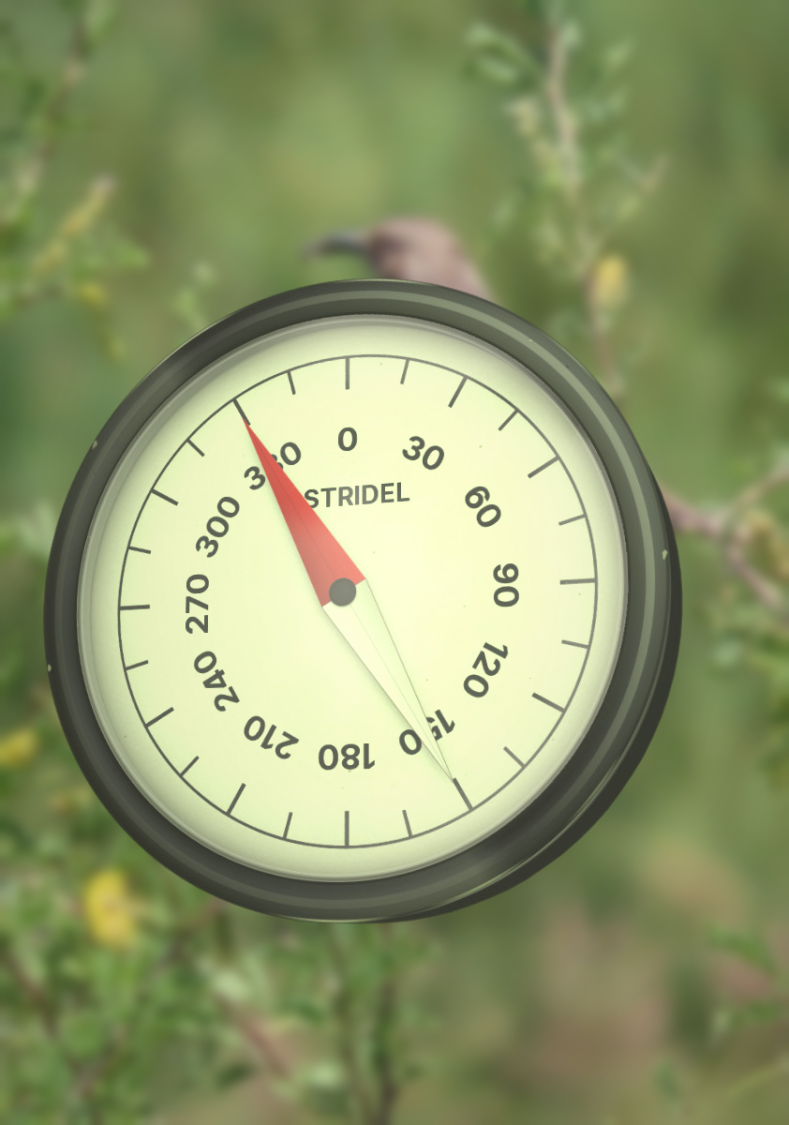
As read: 330,°
